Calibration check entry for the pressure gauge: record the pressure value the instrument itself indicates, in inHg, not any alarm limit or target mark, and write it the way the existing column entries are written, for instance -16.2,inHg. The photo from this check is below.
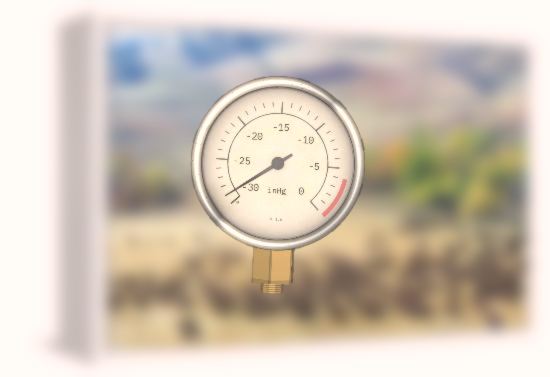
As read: -29,inHg
